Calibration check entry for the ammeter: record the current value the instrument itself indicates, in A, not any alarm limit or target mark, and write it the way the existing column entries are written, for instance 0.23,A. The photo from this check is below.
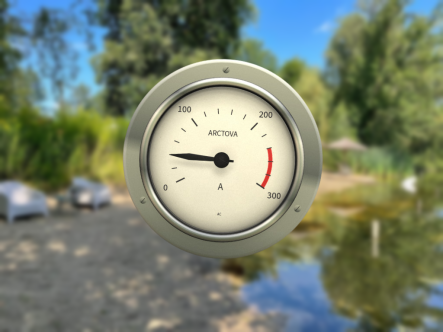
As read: 40,A
